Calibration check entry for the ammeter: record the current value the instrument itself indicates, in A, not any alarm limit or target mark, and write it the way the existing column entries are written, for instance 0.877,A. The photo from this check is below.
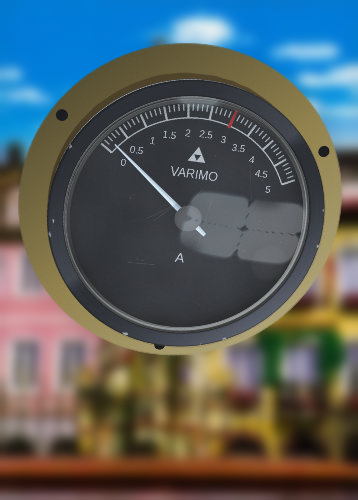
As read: 0.2,A
